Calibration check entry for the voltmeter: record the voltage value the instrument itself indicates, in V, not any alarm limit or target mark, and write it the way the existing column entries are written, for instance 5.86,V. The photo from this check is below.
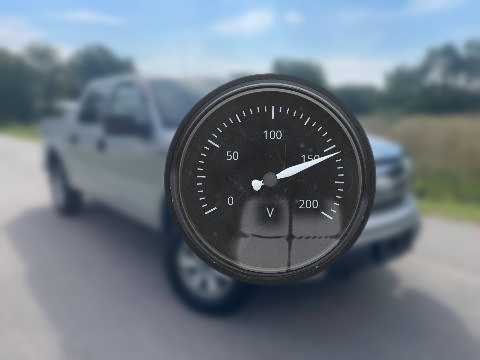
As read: 155,V
